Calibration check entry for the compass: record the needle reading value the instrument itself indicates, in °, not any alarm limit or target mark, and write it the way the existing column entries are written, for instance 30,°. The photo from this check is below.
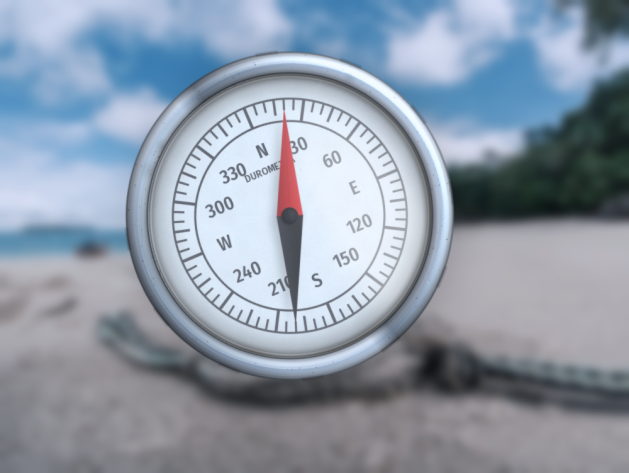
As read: 20,°
